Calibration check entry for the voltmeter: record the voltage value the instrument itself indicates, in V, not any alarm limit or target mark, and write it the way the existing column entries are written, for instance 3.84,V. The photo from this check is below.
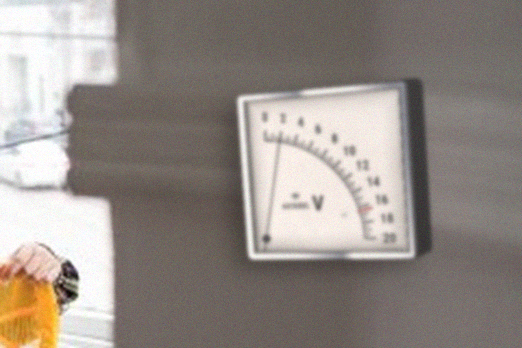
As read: 2,V
